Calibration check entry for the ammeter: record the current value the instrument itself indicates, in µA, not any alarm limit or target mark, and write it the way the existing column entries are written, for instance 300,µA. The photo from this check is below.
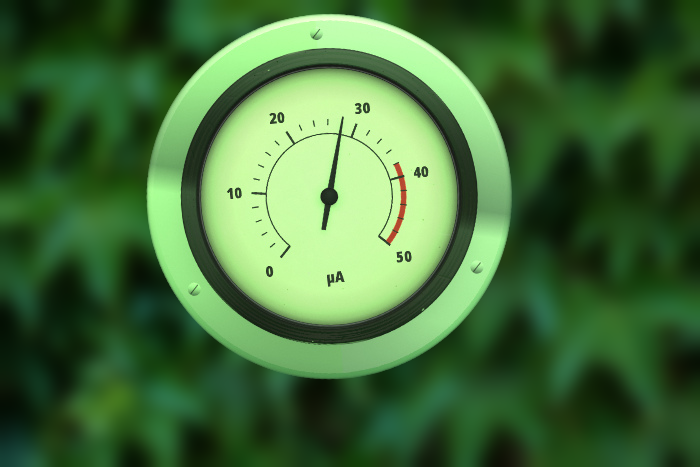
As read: 28,µA
